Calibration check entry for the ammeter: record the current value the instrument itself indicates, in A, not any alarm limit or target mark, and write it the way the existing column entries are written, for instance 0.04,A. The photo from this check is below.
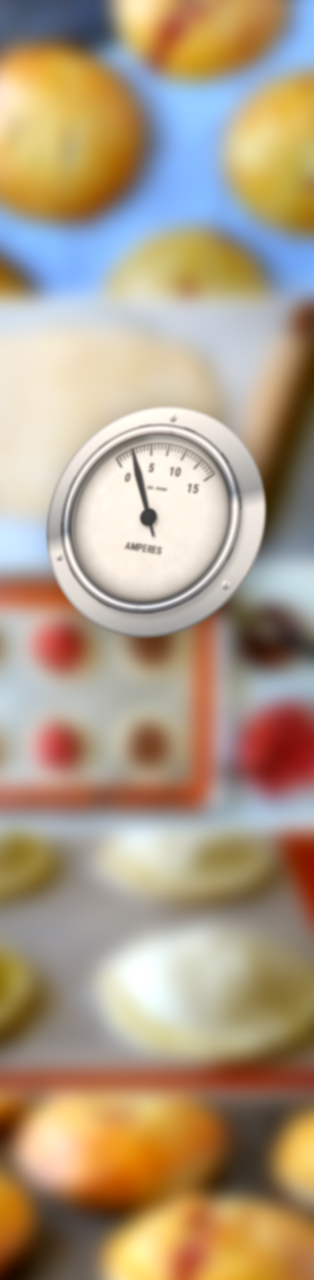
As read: 2.5,A
